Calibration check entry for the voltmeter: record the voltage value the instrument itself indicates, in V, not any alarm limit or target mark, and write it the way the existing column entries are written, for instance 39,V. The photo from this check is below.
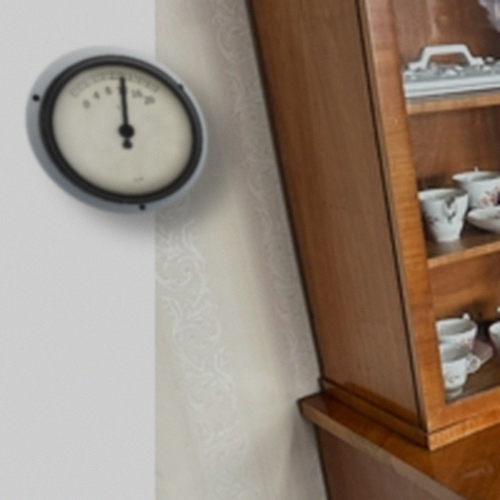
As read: 12,V
